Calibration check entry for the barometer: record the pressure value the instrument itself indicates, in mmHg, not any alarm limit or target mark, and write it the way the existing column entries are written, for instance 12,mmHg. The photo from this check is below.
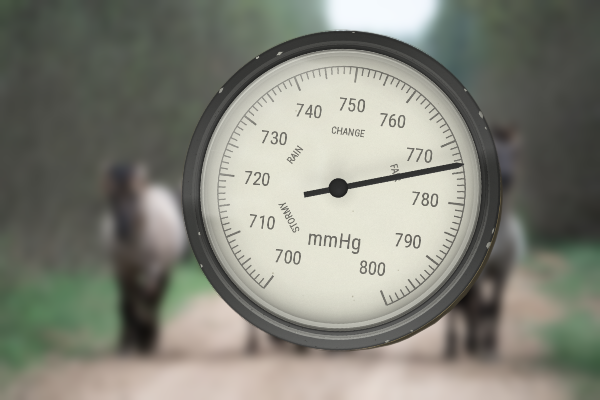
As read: 774,mmHg
